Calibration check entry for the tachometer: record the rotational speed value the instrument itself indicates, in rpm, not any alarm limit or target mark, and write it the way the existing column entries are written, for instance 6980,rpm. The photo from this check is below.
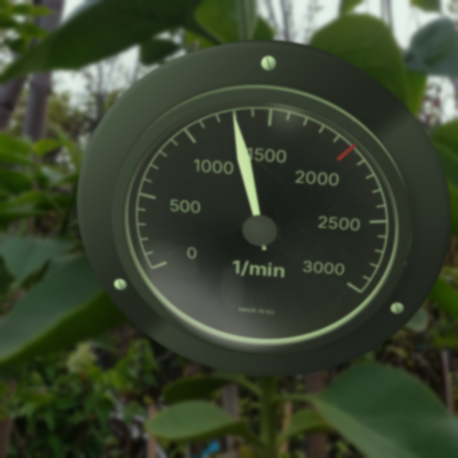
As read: 1300,rpm
